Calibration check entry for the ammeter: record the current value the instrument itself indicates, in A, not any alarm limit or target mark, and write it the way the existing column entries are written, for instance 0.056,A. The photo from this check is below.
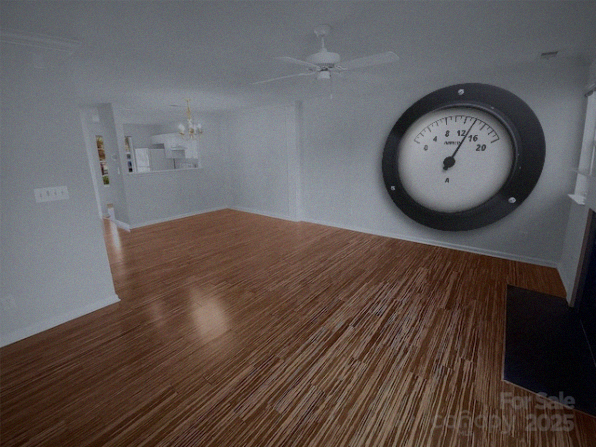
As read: 14,A
